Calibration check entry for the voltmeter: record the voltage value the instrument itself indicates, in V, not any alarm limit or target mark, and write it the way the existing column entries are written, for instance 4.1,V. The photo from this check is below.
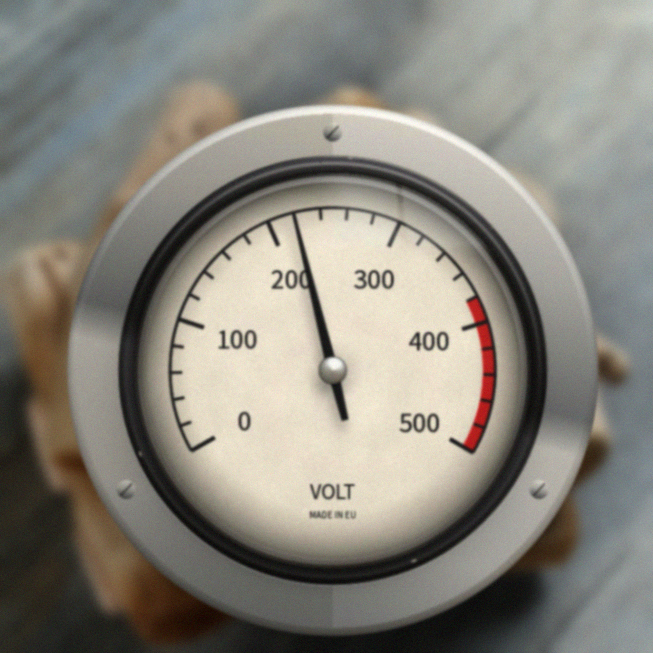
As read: 220,V
